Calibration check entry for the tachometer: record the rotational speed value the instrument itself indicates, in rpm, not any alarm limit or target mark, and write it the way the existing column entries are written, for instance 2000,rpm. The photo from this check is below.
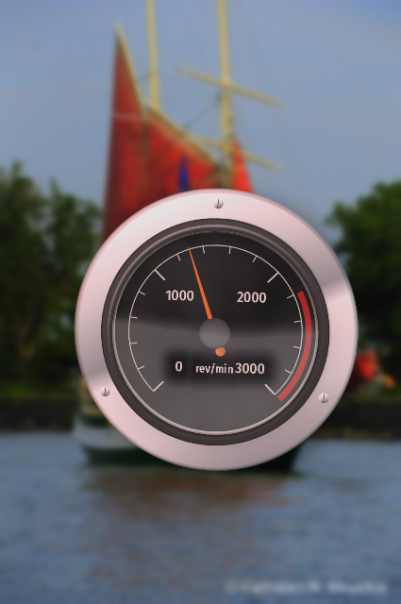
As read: 1300,rpm
